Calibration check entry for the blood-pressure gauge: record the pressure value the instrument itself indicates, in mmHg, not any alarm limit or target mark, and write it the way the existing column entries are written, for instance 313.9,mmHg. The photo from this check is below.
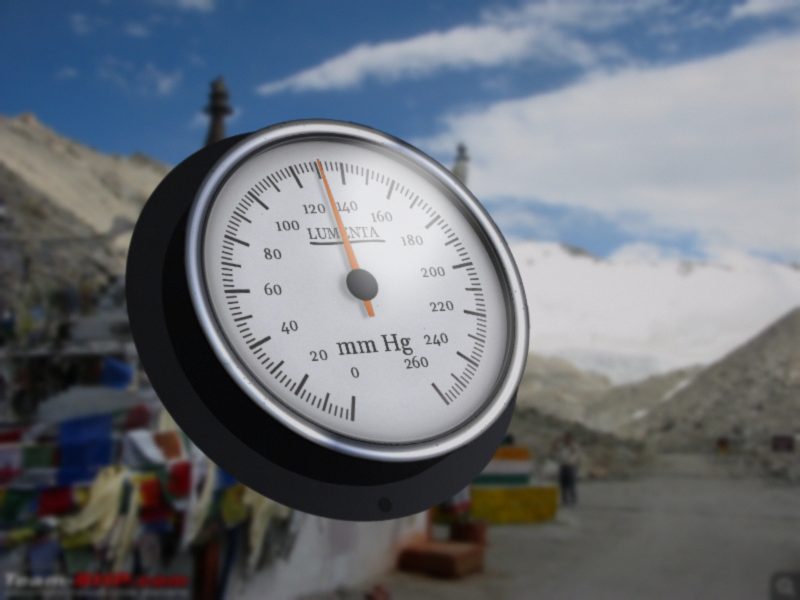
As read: 130,mmHg
